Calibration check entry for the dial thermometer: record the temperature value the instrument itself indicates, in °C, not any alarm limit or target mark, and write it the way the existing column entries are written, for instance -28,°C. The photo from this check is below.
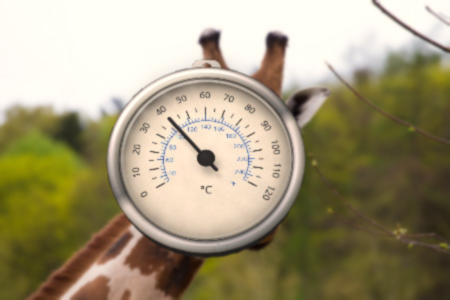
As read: 40,°C
